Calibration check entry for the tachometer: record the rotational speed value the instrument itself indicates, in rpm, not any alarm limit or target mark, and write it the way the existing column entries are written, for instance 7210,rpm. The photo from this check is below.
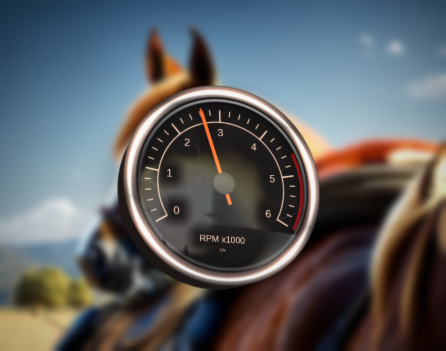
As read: 2600,rpm
